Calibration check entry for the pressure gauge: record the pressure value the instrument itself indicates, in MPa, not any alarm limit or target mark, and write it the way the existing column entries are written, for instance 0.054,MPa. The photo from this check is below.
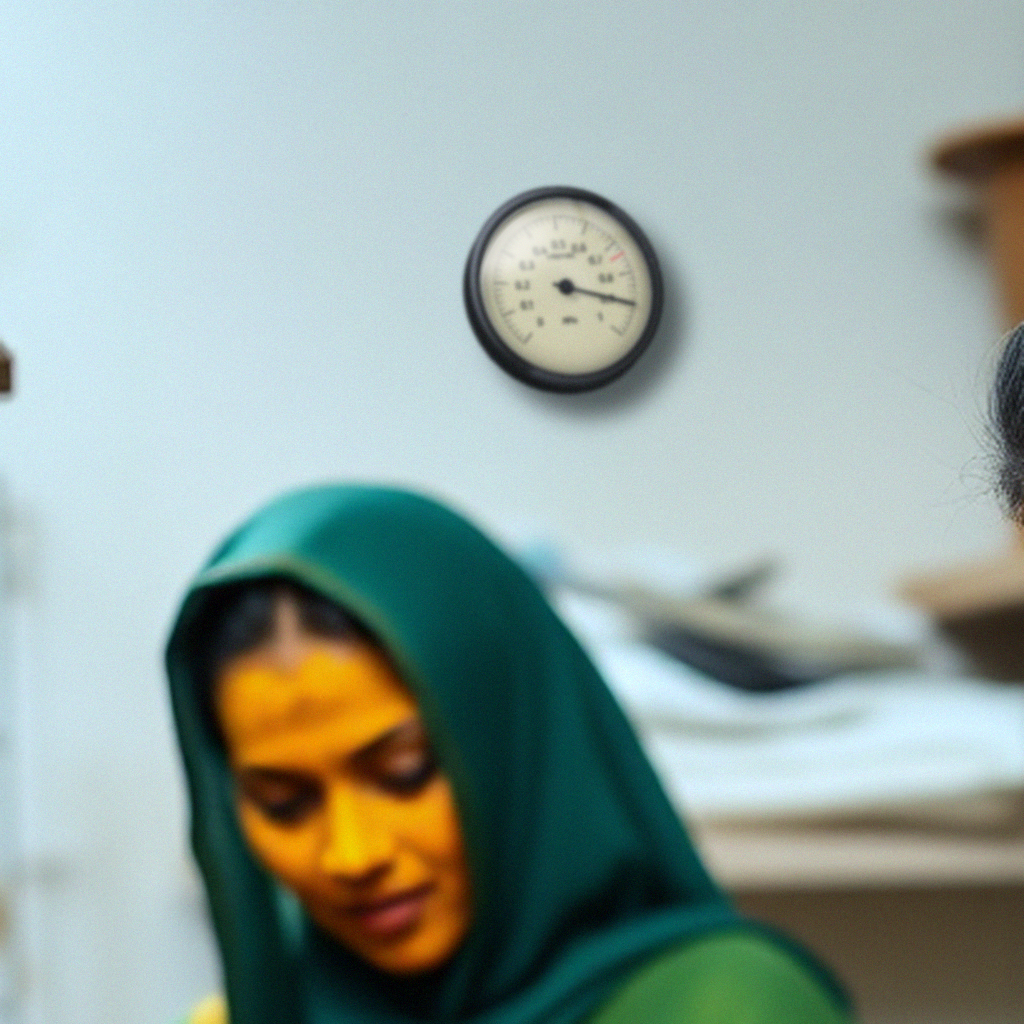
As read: 0.9,MPa
